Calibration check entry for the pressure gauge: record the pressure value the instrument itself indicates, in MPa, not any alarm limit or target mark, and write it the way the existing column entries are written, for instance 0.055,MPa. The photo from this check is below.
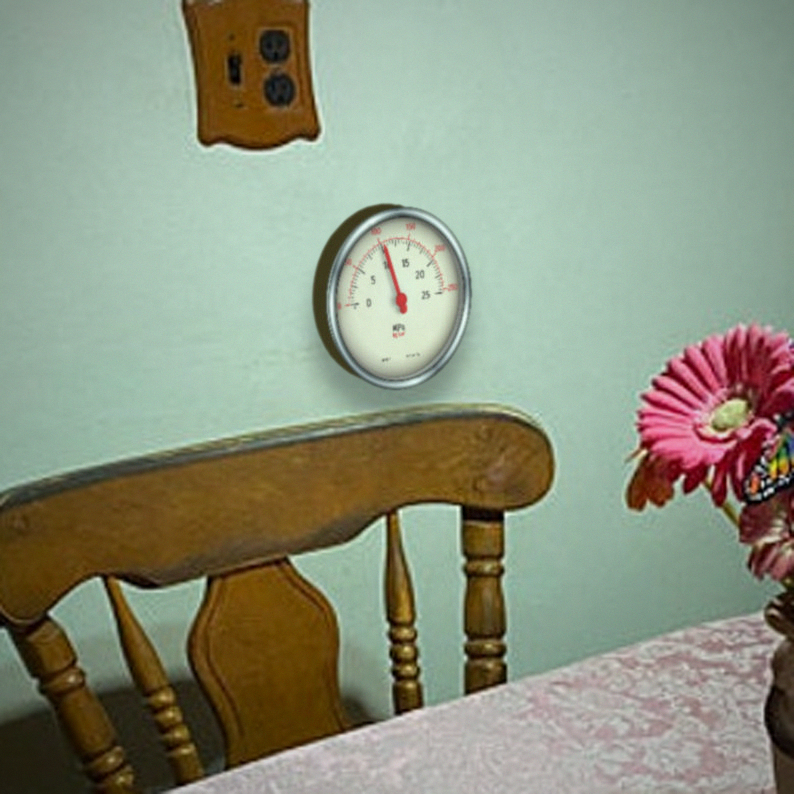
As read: 10,MPa
